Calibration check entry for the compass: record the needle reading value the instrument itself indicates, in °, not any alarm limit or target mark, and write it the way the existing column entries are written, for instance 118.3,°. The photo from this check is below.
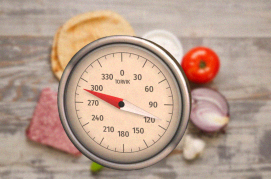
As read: 290,°
